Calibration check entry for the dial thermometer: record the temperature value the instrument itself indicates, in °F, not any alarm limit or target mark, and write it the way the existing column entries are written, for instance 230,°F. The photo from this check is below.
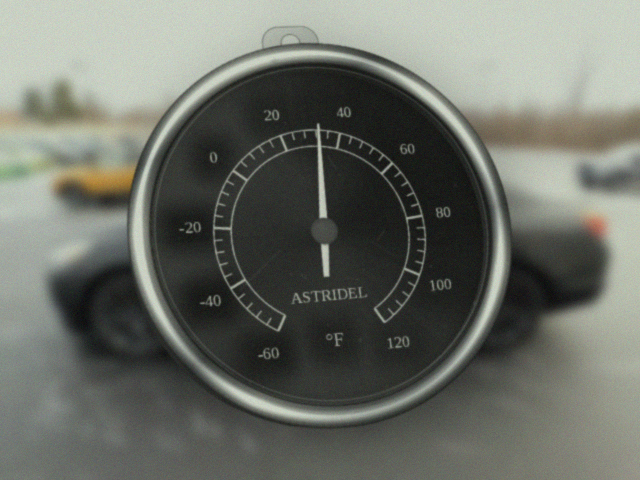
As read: 32,°F
